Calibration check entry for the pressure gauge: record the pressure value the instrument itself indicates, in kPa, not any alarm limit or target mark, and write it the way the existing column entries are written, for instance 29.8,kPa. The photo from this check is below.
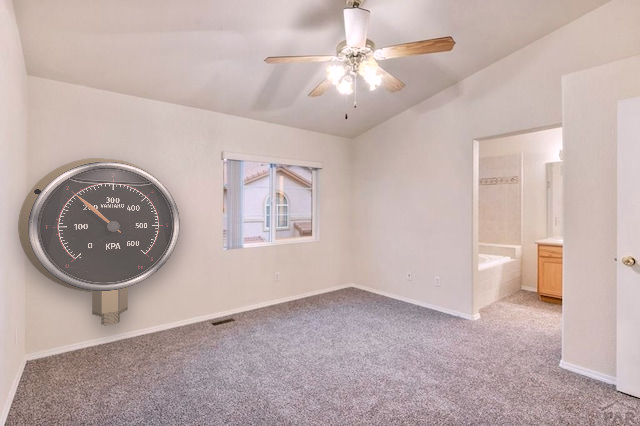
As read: 200,kPa
